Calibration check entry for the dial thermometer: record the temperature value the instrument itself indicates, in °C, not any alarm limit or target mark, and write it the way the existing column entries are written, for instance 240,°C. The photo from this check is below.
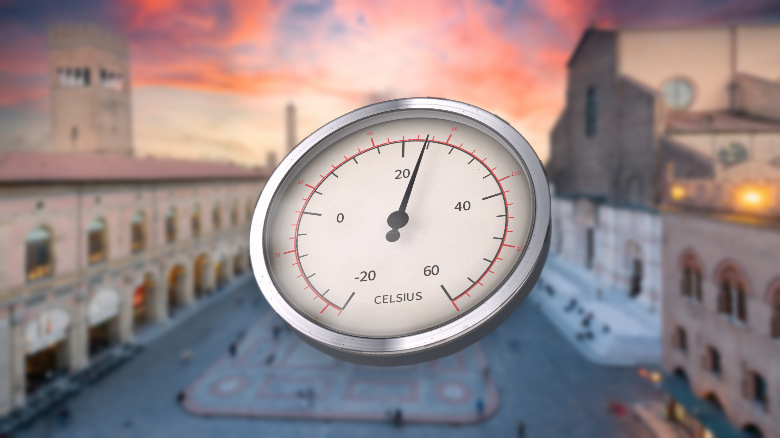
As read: 24,°C
